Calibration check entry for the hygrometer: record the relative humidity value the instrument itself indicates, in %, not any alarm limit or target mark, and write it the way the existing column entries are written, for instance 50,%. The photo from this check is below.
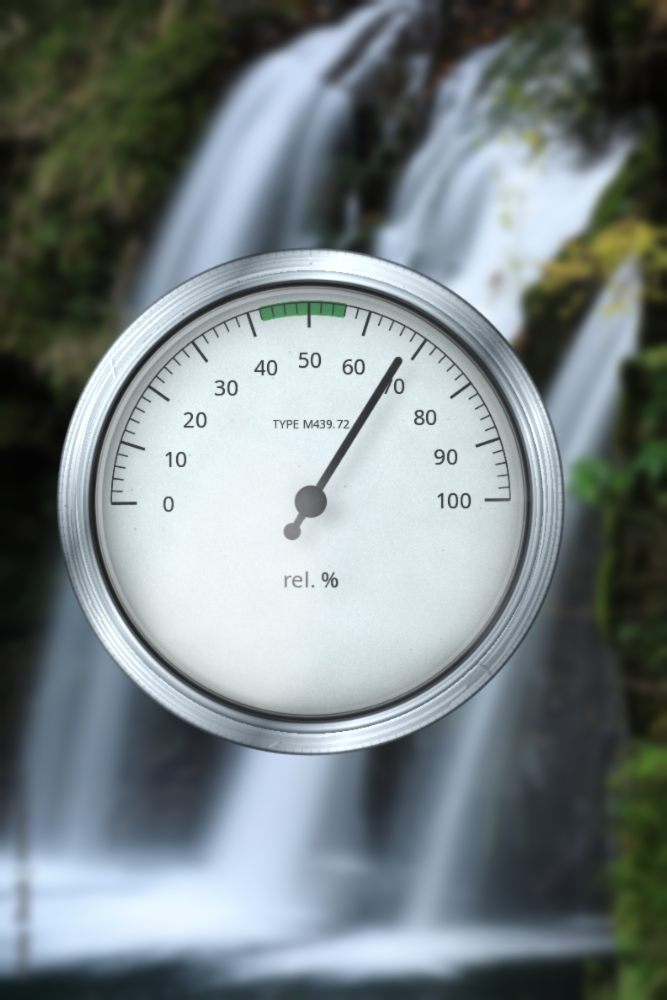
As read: 68,%
